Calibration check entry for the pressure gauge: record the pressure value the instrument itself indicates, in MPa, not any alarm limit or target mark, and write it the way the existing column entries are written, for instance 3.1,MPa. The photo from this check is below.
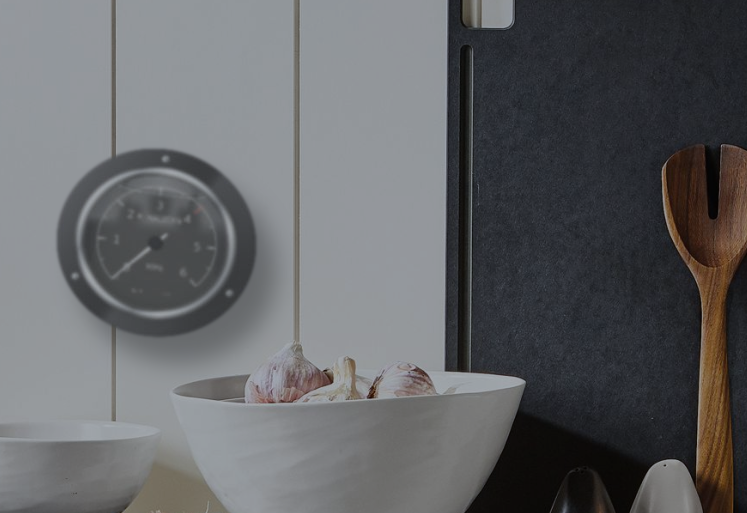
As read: 0,MPa
